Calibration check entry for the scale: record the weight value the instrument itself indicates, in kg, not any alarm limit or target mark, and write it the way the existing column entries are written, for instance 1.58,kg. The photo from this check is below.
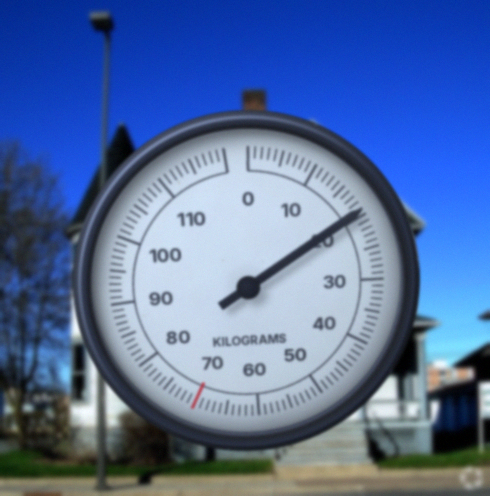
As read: 19,kg
